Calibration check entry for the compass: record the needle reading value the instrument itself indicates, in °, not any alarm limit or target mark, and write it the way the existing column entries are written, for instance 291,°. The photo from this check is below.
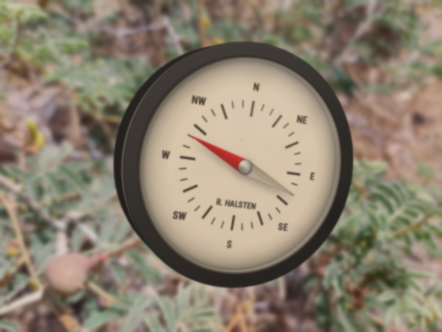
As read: 290,°
